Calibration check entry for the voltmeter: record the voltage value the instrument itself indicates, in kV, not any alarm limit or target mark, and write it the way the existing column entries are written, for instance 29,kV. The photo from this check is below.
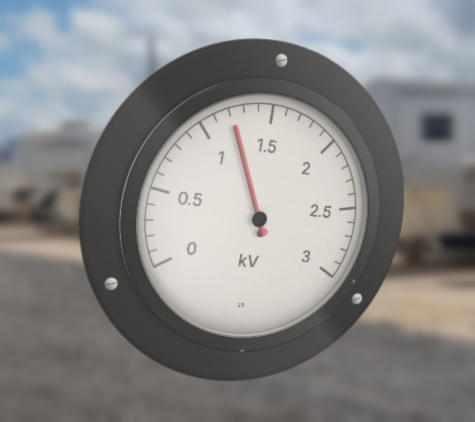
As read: 1.2,kV
